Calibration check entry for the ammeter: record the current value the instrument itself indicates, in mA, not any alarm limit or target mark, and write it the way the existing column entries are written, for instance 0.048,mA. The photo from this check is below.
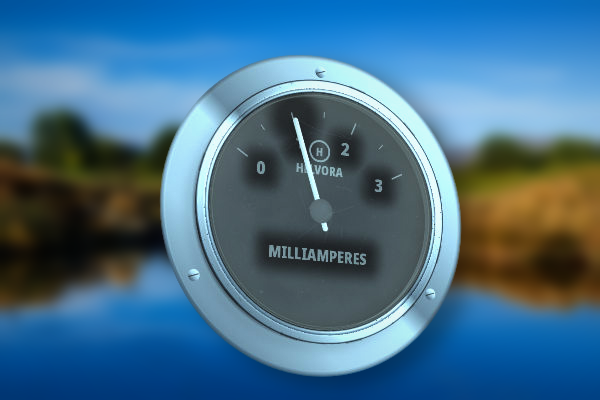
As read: 1,mA
